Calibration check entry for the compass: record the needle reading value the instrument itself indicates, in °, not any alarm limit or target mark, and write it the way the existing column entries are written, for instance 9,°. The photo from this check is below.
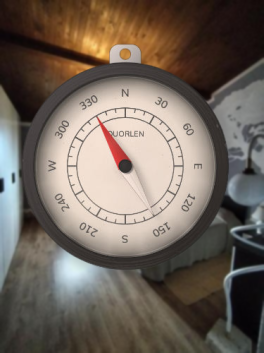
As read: 330,°
